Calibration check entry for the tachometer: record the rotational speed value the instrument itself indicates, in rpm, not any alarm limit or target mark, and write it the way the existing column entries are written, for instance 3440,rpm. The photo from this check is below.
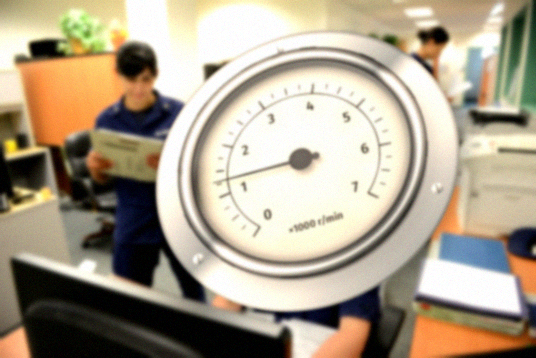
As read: 1250,rpm
